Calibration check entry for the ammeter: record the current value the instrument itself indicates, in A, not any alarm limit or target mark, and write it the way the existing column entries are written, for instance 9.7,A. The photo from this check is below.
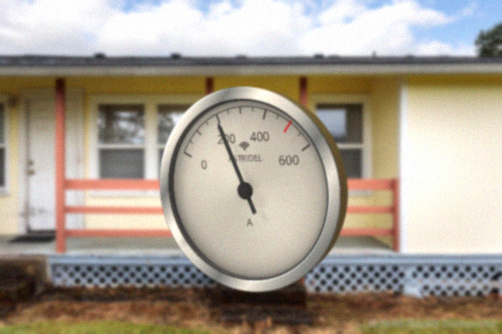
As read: 200,A
